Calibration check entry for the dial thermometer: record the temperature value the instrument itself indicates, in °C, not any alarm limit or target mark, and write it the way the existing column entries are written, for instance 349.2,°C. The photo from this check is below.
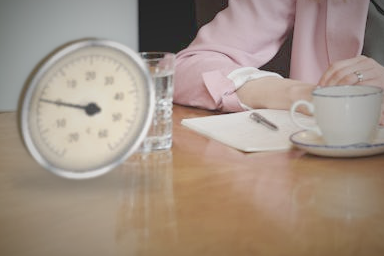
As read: 0,°C
